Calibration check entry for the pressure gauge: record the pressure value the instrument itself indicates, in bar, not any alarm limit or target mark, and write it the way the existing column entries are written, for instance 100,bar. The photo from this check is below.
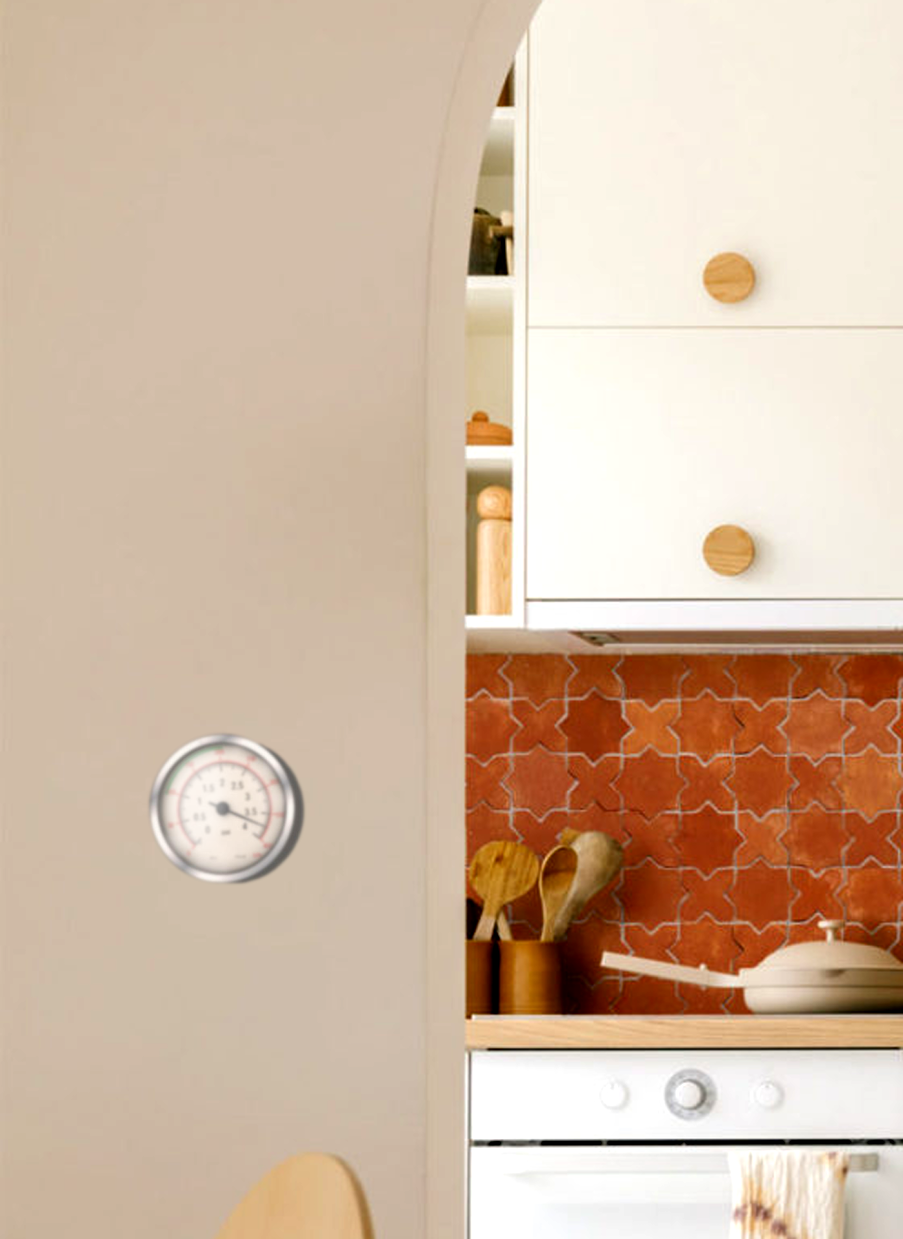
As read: 3.75,bar
